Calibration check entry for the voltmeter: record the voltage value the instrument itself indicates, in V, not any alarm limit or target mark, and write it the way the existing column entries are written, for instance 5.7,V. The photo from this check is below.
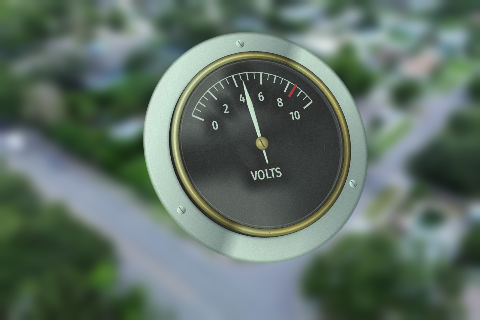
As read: 4.5,V
